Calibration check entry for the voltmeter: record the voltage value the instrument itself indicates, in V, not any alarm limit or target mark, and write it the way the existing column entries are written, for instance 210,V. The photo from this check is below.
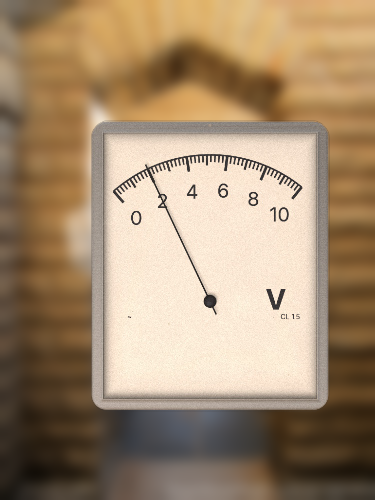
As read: 2,V
